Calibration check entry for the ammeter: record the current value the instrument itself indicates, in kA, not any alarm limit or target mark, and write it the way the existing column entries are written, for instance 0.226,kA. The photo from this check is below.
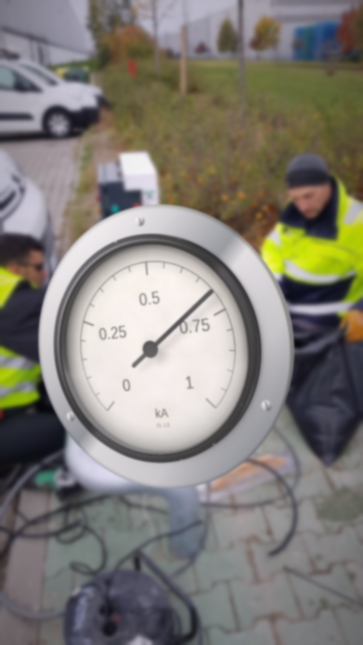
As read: 0.7,kA
